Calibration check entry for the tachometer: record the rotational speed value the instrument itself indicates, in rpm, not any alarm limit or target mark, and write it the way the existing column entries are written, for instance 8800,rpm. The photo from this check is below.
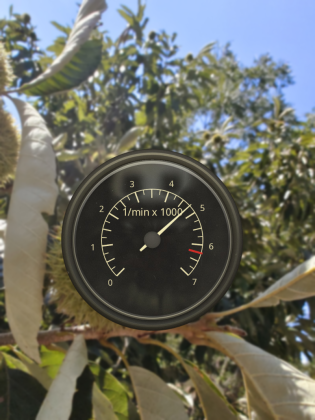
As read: 4750,rpm
